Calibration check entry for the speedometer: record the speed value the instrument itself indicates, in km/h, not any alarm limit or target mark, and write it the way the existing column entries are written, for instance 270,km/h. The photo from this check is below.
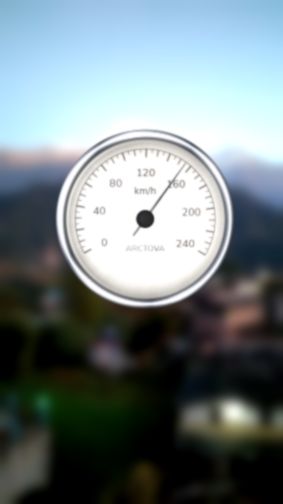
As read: 155,km/h
